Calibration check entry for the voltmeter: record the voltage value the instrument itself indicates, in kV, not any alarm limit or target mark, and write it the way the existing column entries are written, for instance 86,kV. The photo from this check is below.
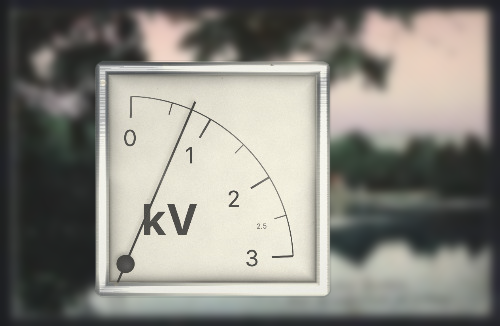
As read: 0.75,kV
